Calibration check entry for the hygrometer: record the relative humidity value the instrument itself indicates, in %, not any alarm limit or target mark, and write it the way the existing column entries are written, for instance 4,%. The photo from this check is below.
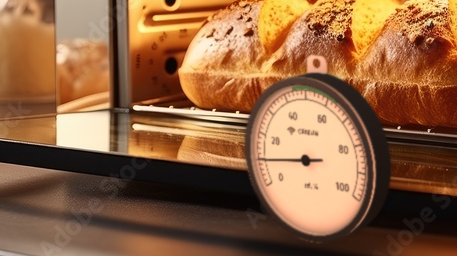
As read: 10,%
